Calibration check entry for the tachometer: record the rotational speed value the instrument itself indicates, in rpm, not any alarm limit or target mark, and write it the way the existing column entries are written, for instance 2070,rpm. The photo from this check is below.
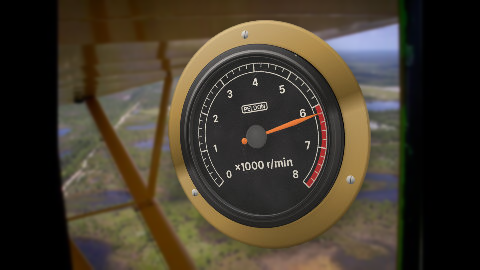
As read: 6200,rpm
